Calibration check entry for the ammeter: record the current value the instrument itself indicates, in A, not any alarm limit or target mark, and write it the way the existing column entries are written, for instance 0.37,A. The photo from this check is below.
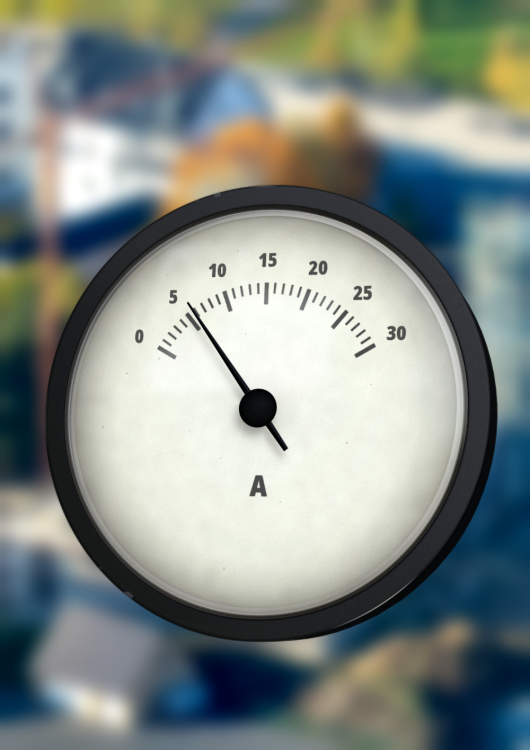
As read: 6,A
